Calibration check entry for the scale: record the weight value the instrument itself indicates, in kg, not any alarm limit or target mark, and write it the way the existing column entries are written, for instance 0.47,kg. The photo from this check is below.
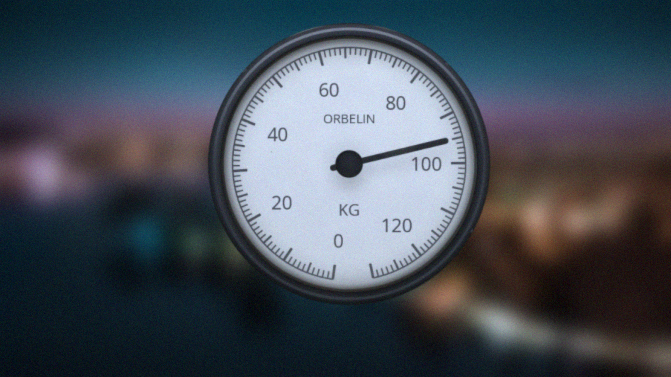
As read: 95,kg
